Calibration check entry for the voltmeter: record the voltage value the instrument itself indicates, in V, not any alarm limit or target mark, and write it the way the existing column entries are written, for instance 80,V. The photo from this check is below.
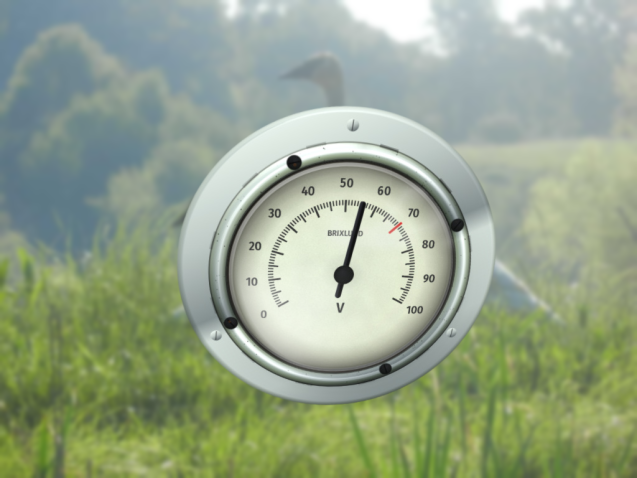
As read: 55,V
